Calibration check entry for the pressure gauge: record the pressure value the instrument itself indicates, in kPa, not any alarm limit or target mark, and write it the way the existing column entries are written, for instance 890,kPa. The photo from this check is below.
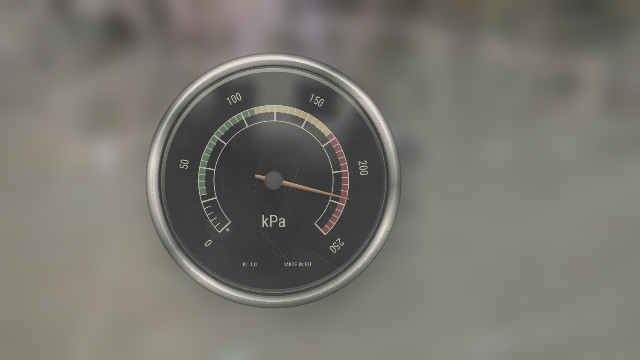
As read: 220,kPa
